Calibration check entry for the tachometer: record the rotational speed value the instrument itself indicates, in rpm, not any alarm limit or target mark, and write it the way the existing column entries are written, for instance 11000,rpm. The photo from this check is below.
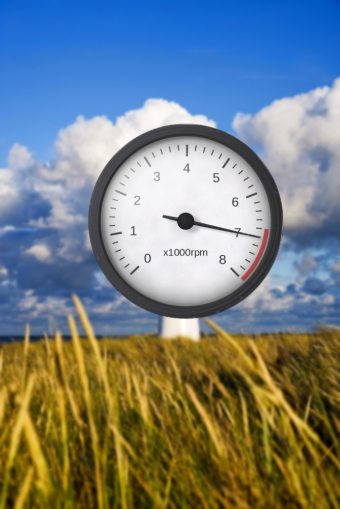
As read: 7000,rpm
